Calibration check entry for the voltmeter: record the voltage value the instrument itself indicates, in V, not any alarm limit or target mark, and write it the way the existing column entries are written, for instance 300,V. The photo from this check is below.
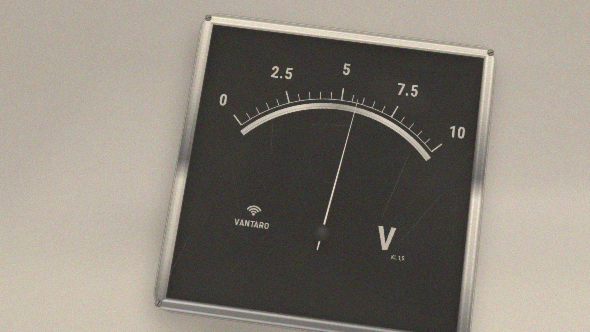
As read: 5.75,V
